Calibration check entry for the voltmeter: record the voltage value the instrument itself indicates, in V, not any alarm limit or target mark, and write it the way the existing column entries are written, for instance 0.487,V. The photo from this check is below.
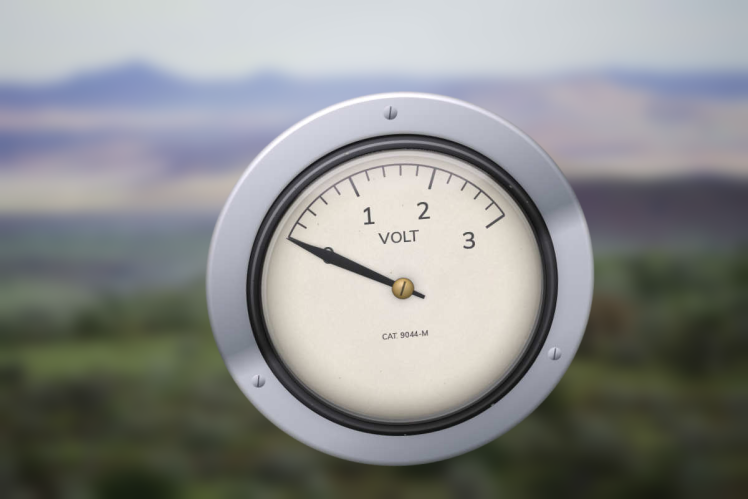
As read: 0,V
